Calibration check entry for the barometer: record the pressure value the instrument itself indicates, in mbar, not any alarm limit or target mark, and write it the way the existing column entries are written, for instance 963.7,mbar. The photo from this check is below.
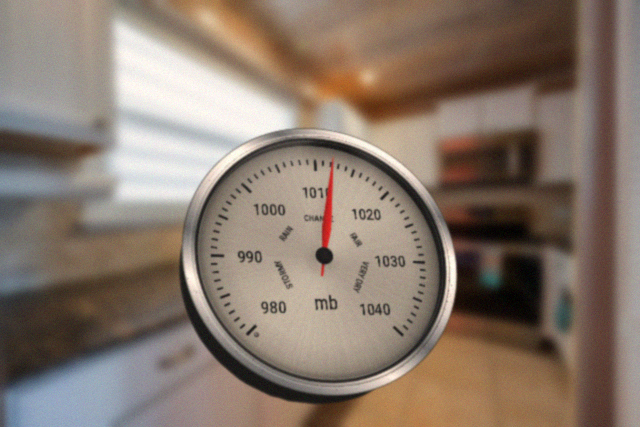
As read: 1012,mbar
